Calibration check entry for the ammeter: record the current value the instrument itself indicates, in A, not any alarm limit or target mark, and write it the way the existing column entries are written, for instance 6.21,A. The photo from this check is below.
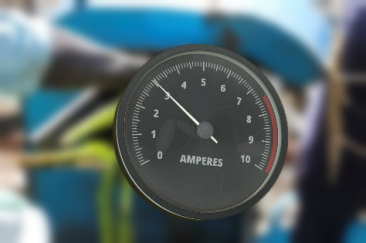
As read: 3,A
